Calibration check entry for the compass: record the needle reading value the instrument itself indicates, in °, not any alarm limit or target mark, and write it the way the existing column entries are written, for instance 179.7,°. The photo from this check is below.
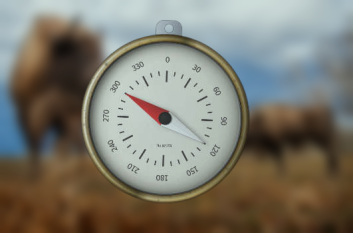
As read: 300,°
